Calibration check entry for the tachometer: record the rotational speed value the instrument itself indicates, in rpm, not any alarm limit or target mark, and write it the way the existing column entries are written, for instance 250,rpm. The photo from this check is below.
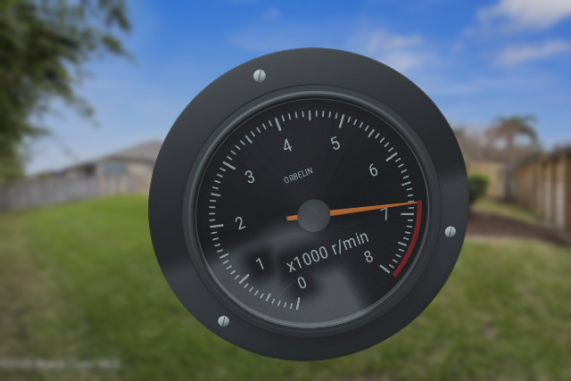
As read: 6800,rpm
